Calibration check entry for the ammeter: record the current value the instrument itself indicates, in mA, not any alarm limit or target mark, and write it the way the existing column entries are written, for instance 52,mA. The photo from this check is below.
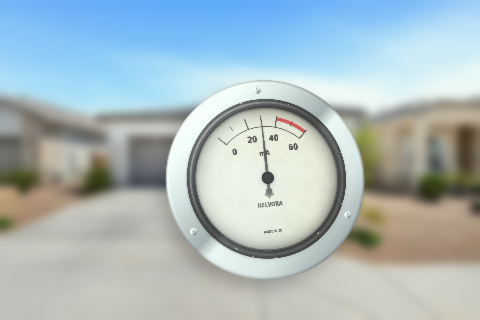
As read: 30,mA
